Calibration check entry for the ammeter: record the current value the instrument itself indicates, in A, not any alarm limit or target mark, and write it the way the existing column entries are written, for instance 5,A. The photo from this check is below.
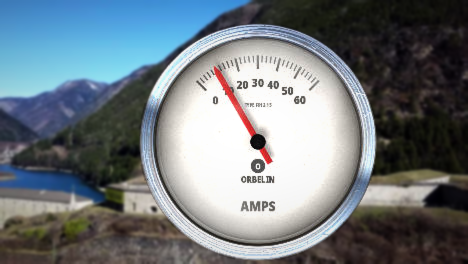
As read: 10,A
